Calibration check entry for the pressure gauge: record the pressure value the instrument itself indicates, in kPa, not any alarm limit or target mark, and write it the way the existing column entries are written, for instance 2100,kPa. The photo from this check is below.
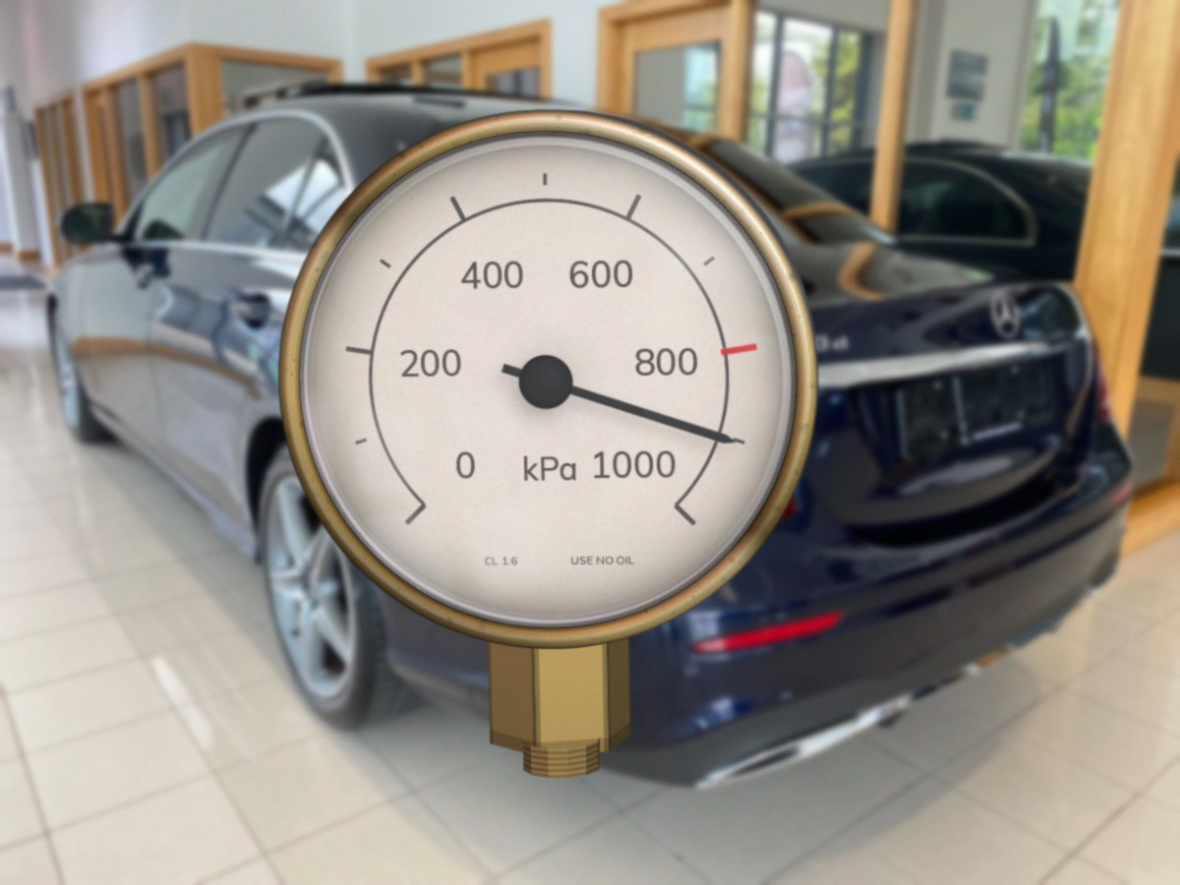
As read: 900,kPa
